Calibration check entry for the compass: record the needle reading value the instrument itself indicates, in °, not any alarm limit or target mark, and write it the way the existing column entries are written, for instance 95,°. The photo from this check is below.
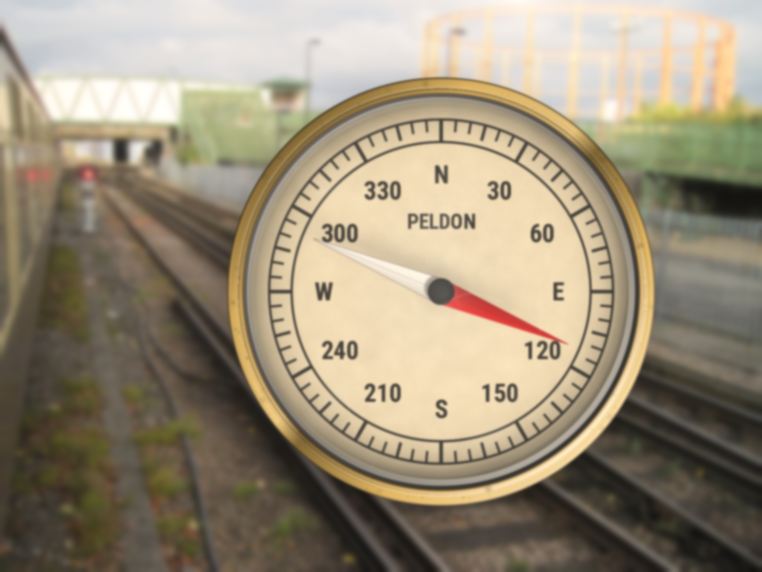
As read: 112.5,°
